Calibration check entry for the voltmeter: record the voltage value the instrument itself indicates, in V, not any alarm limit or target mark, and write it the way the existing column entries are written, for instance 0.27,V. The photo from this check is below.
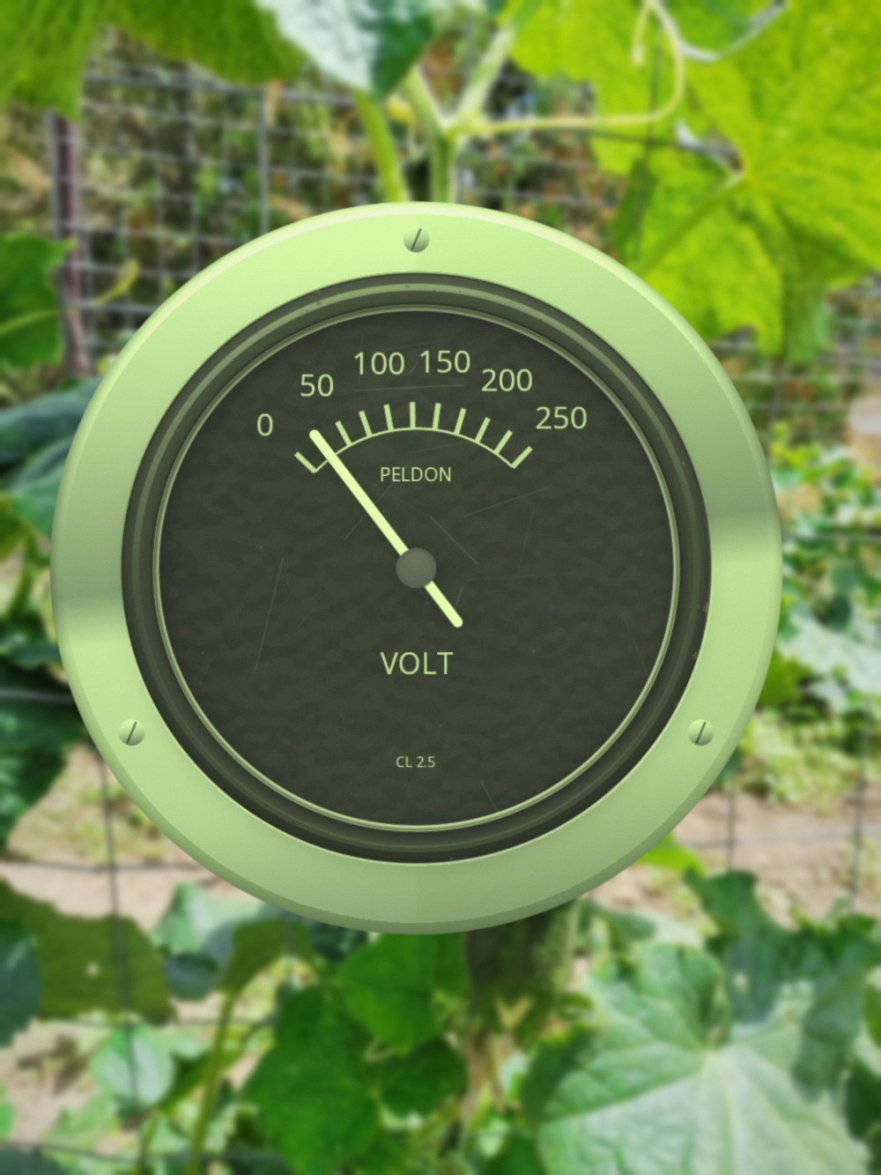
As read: 25,V
